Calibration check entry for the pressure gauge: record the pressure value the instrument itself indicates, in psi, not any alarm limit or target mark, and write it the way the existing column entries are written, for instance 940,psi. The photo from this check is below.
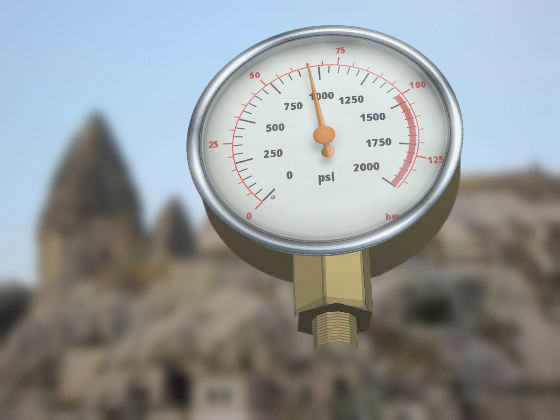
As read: 950,psi
